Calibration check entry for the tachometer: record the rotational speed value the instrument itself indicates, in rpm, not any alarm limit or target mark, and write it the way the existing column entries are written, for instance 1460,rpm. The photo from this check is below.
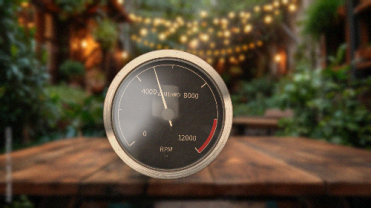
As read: 5000,rpm
